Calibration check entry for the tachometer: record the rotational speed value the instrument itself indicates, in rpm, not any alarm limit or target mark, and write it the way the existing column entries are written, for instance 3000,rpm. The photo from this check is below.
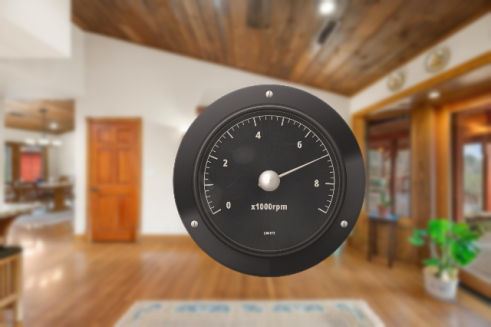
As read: 7000,rpm
